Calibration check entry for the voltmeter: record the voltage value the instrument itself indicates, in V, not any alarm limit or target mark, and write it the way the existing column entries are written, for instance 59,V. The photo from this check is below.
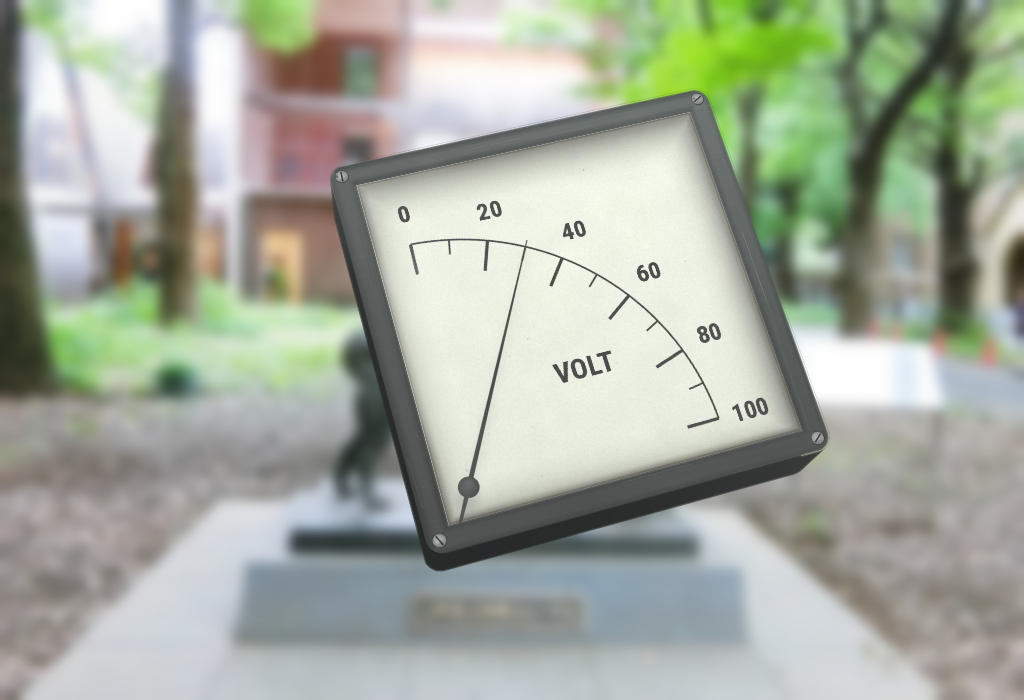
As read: 30,V
